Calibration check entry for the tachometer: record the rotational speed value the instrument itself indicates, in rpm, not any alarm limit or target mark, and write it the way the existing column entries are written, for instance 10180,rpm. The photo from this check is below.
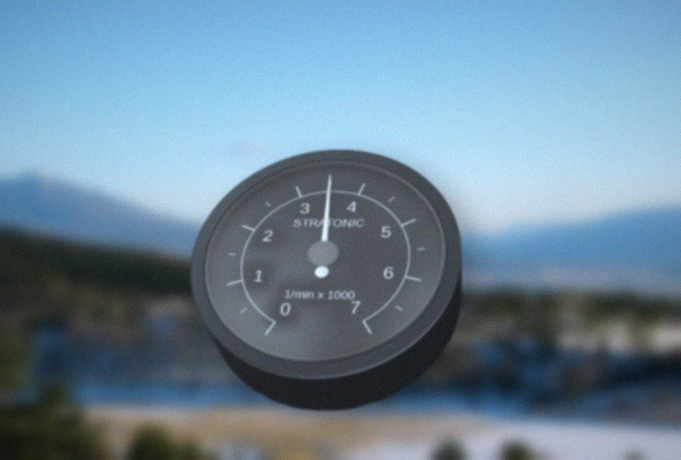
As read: 3500,rpm
